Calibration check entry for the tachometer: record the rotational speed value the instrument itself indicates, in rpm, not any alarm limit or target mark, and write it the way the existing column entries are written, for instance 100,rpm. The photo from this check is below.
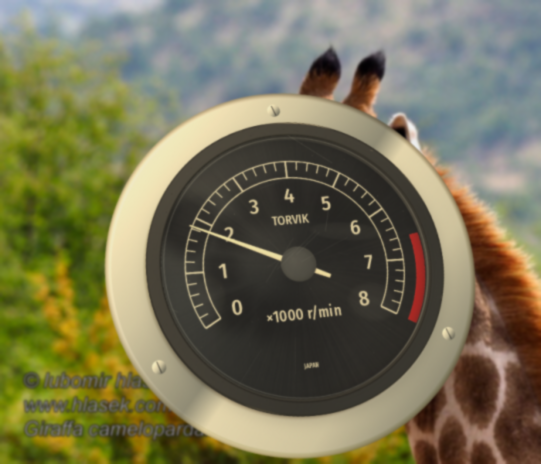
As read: 1800,rpm
